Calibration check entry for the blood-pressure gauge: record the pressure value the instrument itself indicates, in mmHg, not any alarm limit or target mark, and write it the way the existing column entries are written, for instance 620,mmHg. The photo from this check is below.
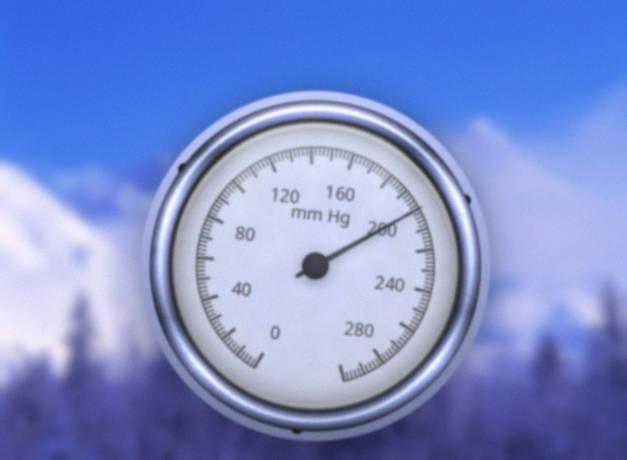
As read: 200,mmHg
